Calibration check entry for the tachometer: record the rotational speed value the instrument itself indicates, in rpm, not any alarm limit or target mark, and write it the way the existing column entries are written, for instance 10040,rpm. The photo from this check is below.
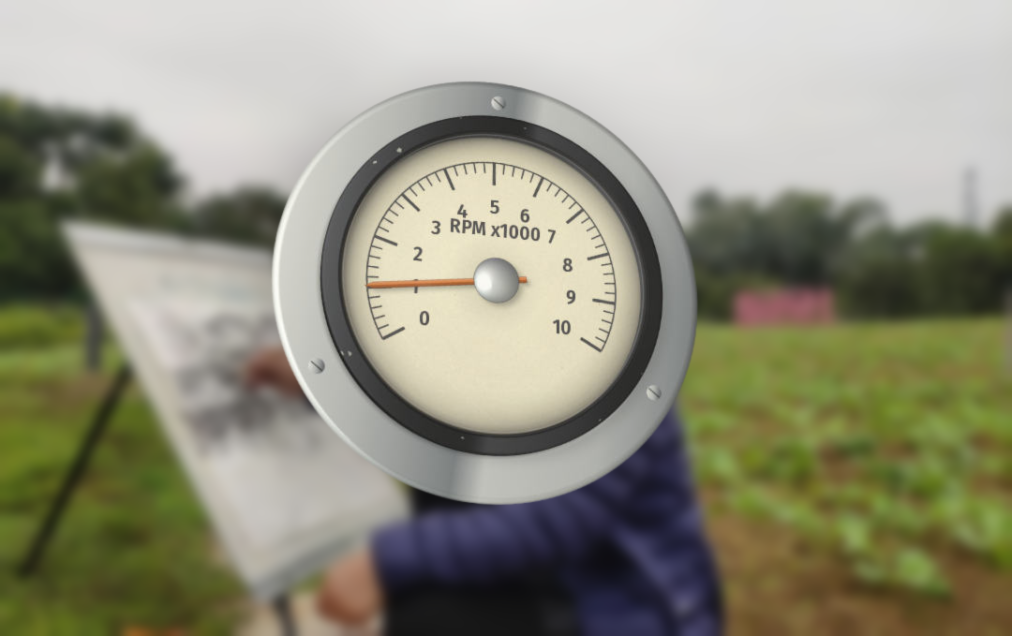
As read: 1000,rpm
